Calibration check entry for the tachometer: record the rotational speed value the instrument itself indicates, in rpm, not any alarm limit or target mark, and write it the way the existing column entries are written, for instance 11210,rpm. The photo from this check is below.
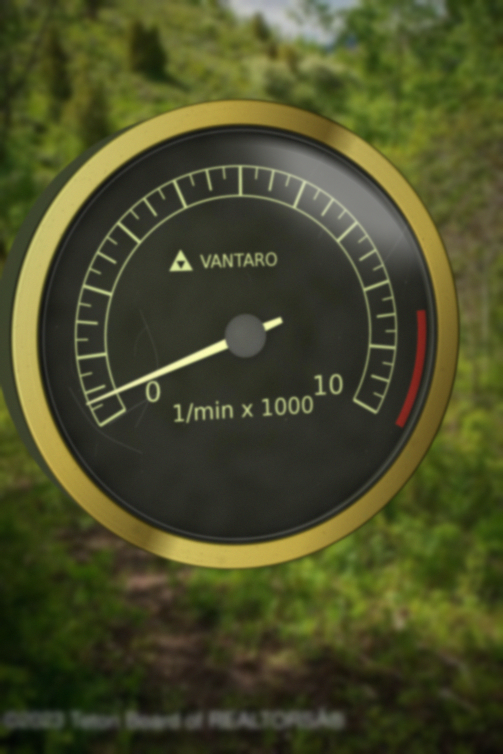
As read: 375,rpm
